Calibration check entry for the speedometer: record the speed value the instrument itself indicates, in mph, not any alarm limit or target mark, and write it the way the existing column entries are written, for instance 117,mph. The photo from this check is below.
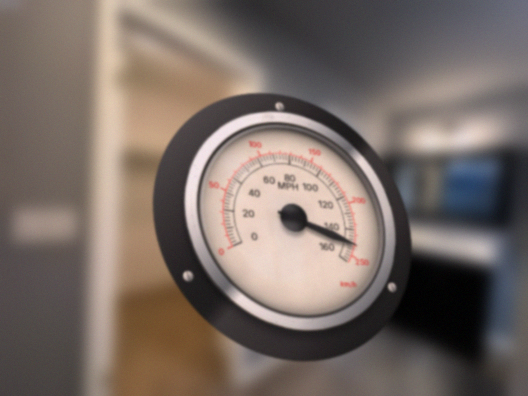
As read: 150,mph
